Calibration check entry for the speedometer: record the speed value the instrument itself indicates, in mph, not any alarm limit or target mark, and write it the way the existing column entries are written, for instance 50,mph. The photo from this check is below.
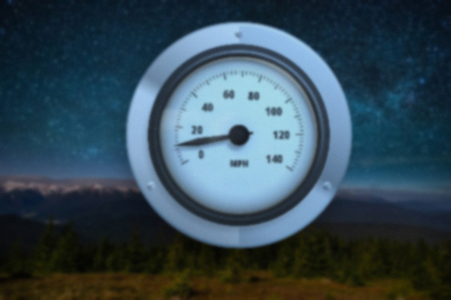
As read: 10,mph
